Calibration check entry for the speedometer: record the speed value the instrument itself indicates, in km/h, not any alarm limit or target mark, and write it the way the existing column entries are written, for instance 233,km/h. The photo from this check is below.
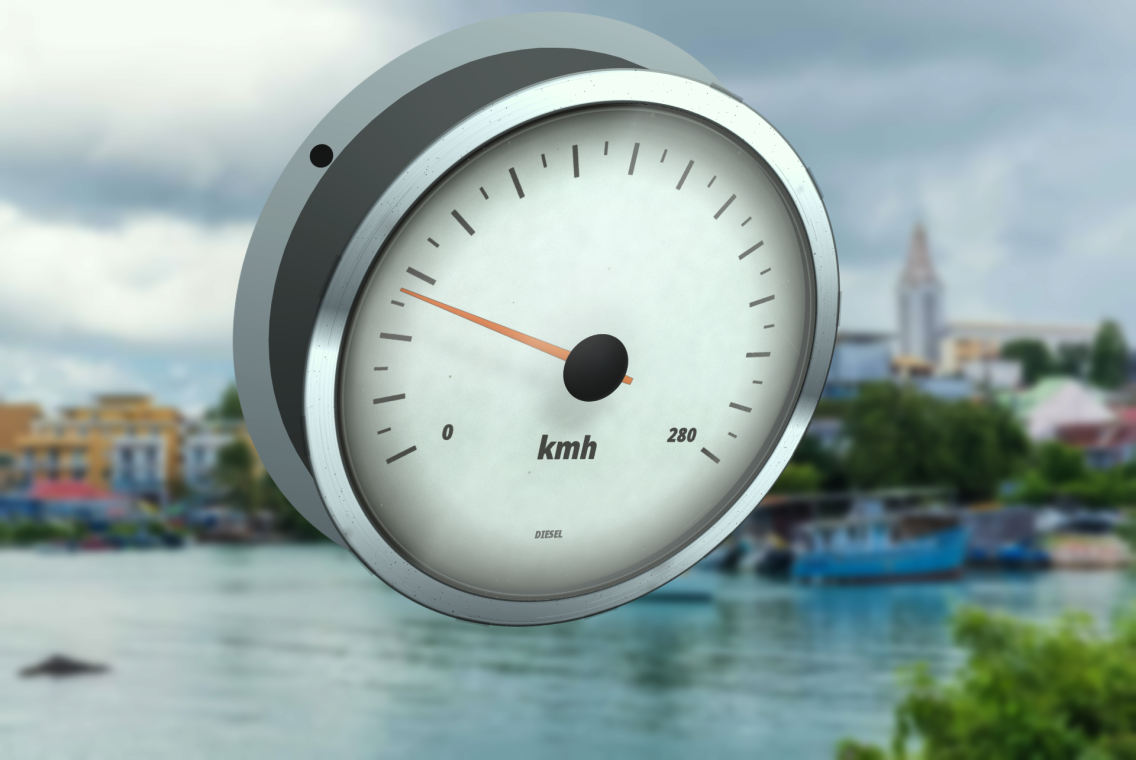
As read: 55,km/h
